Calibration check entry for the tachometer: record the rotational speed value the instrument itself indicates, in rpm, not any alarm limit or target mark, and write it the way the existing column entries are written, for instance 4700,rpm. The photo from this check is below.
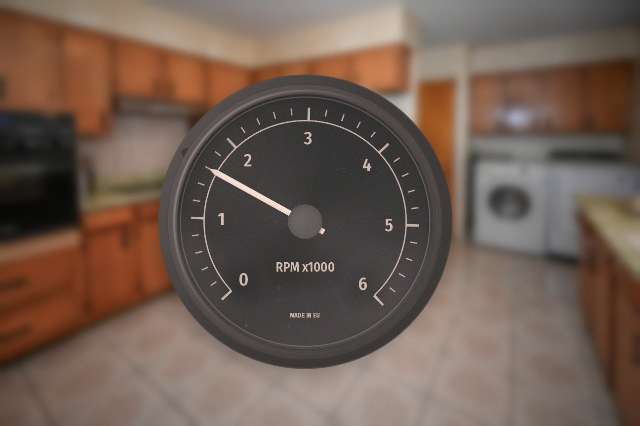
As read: 1600,rpm
